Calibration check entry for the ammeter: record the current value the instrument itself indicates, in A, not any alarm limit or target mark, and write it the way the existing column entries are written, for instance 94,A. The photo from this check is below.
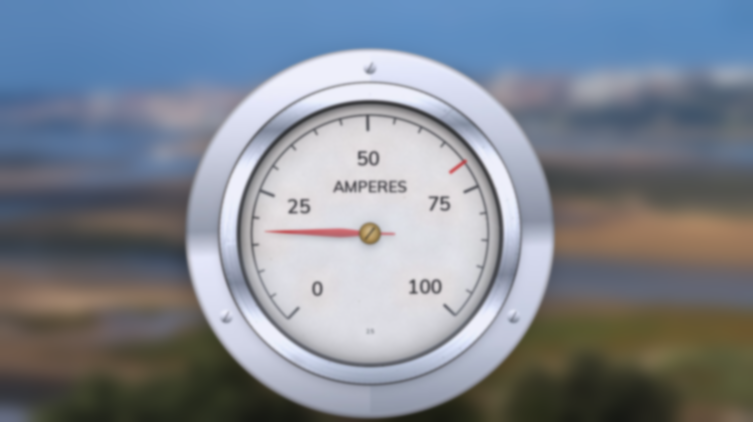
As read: 17.5,A
